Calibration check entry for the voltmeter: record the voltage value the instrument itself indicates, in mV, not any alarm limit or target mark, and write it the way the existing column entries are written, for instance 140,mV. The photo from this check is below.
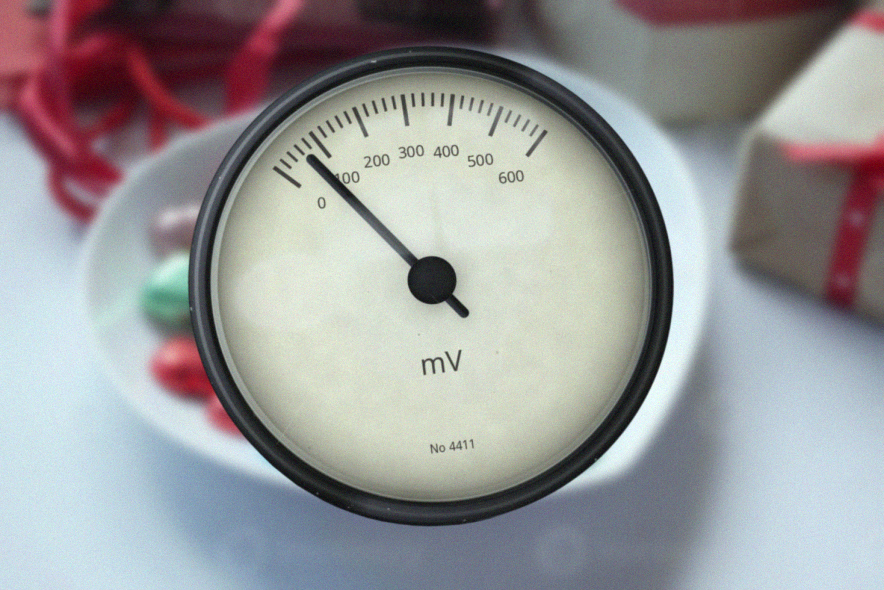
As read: 60,mV
